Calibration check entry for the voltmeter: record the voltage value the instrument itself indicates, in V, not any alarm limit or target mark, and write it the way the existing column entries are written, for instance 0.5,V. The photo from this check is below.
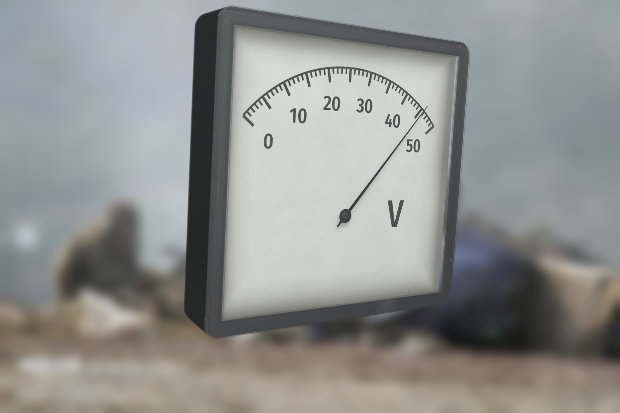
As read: 45,V
